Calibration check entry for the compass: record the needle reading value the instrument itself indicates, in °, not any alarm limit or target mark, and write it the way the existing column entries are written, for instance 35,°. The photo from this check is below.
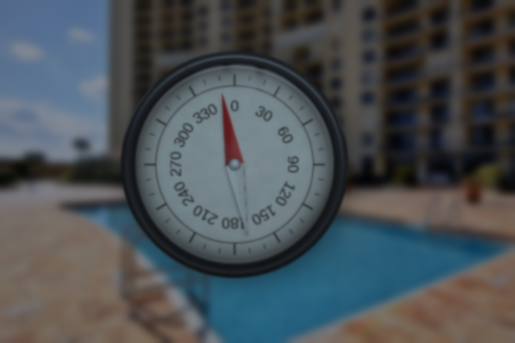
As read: 350,°
